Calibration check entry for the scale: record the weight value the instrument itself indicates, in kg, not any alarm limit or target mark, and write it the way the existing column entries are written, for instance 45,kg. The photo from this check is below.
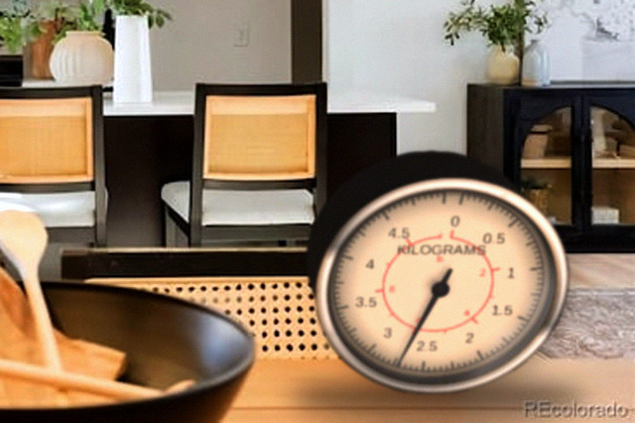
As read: 2.75,kg
